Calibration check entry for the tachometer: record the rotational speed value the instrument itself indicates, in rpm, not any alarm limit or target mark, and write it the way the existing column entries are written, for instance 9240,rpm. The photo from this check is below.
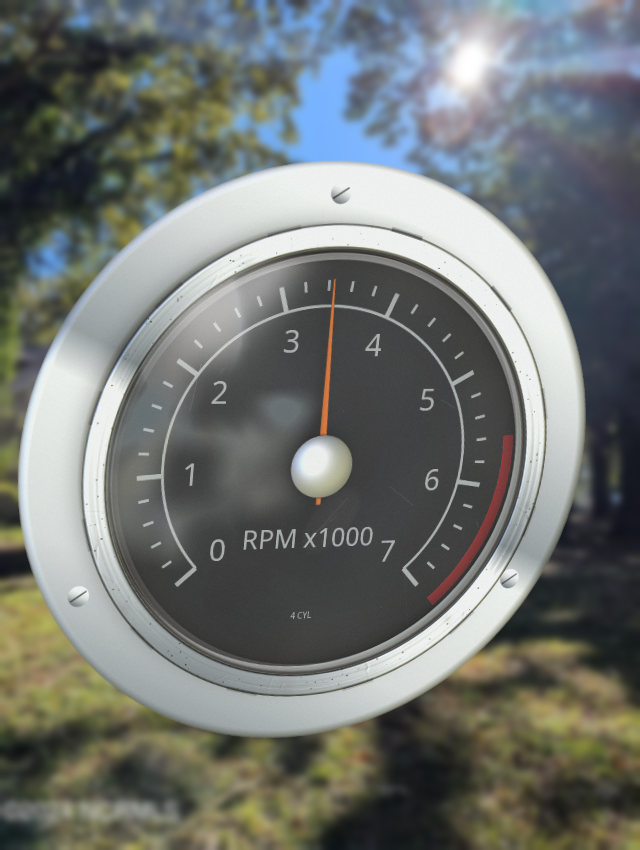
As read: 3400,rpm
